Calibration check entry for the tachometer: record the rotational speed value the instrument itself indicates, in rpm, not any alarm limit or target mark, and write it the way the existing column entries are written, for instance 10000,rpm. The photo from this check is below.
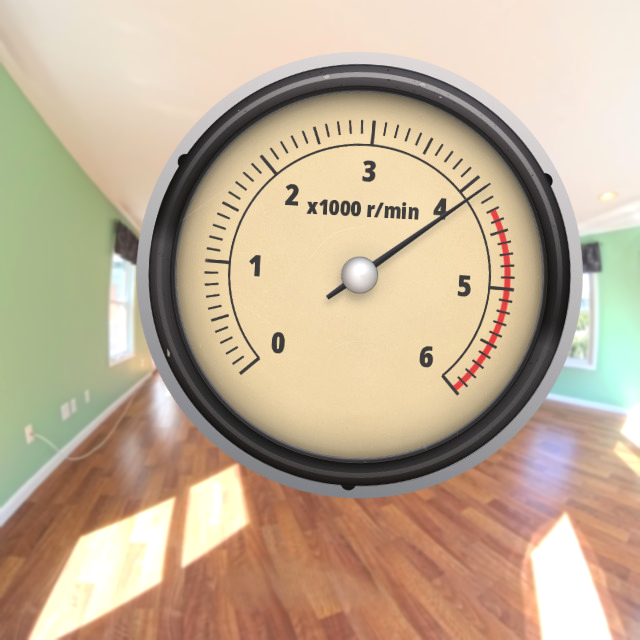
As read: 4100,rpm
